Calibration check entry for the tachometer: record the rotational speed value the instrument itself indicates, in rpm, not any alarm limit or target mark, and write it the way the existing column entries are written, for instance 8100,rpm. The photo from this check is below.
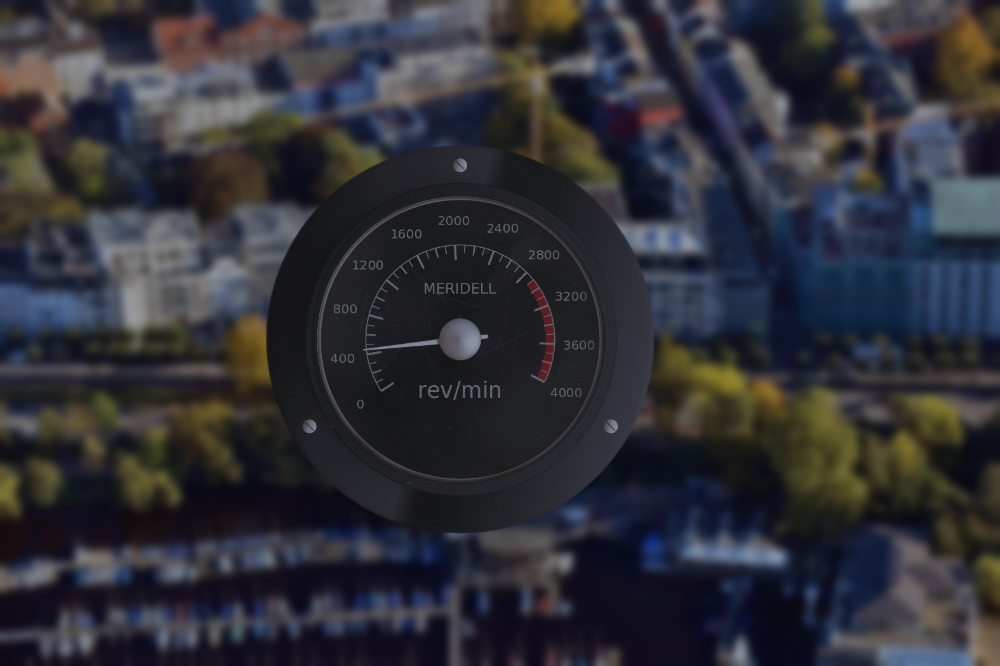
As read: 450,rpm
